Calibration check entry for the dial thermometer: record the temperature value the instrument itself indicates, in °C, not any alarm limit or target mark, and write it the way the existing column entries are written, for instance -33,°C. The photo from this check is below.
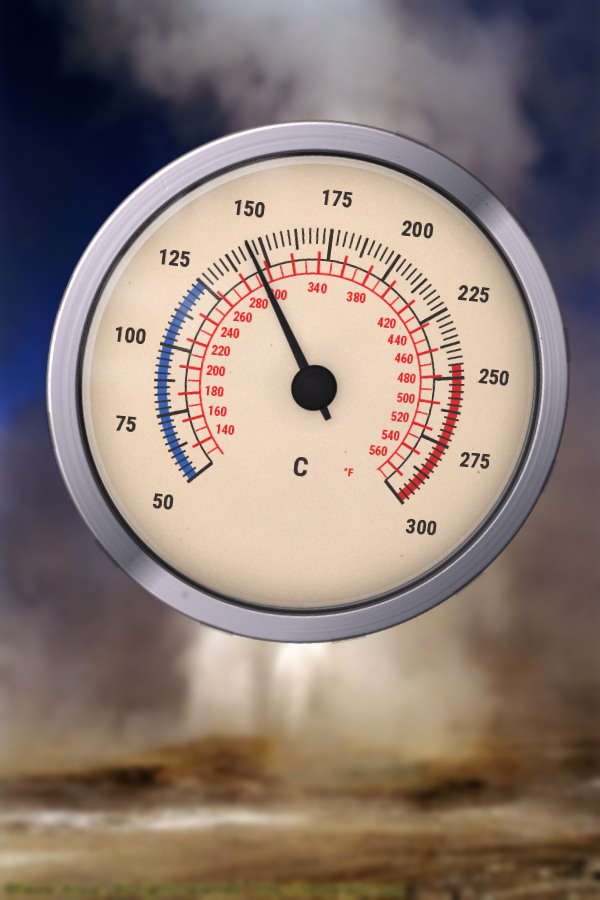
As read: 145,°C
